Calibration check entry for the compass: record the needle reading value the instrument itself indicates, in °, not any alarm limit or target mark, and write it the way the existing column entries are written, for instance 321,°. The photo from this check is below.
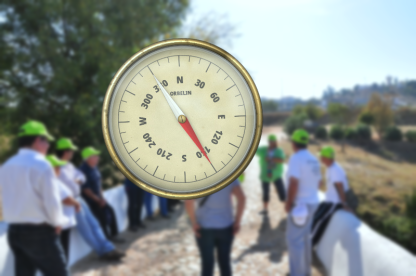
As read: 150,°
